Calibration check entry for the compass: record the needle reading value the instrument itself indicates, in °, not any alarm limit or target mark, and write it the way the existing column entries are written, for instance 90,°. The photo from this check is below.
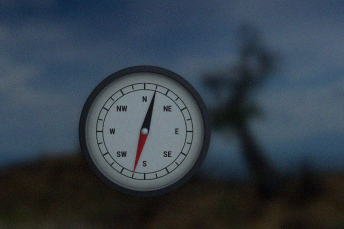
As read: 195,°
